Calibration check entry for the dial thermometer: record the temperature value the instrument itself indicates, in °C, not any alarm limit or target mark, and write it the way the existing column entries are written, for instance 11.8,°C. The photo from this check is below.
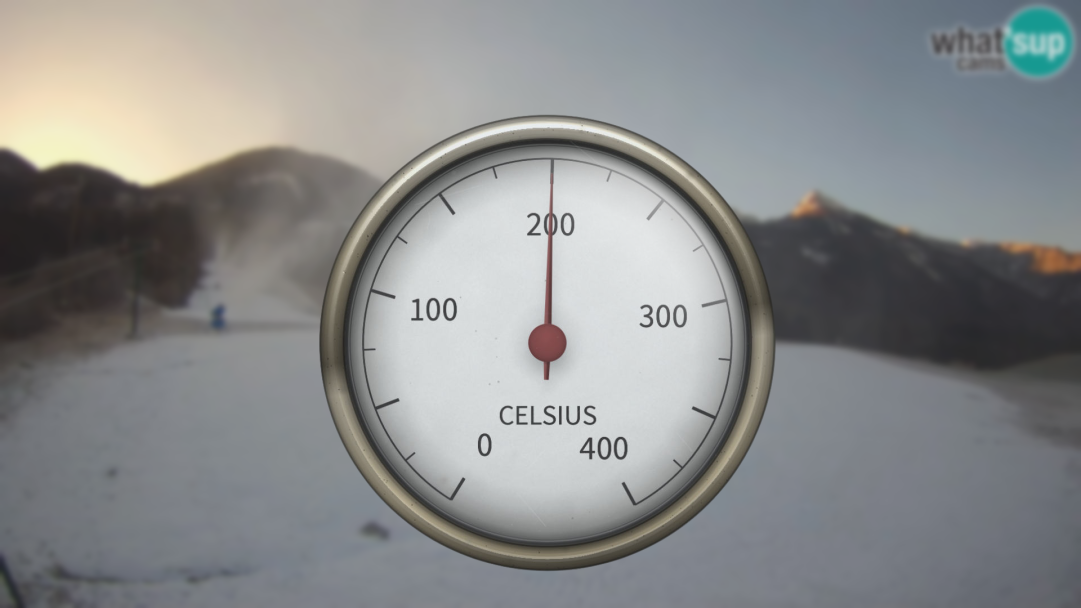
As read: 200,°C
